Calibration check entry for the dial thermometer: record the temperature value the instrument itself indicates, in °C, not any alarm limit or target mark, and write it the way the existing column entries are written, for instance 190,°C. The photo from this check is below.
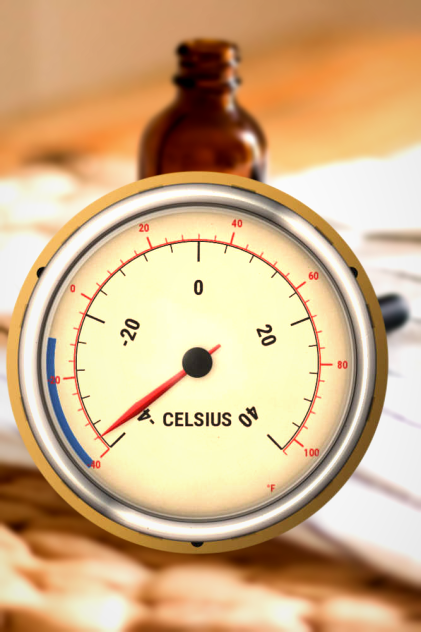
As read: -38,°C
